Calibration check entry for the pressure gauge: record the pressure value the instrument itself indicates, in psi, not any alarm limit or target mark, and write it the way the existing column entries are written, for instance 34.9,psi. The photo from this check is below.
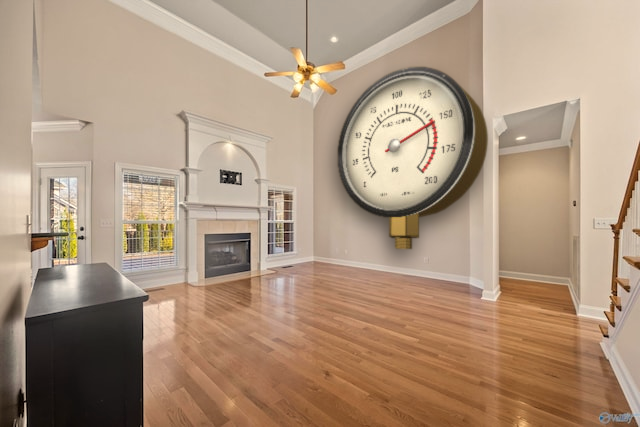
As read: 150,psi
